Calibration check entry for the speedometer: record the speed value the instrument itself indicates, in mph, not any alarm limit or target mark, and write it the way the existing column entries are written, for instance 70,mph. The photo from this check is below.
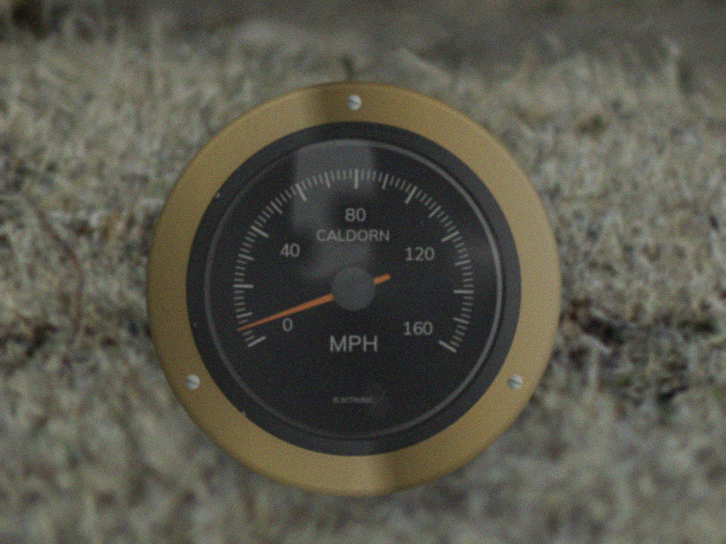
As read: 6,mph
